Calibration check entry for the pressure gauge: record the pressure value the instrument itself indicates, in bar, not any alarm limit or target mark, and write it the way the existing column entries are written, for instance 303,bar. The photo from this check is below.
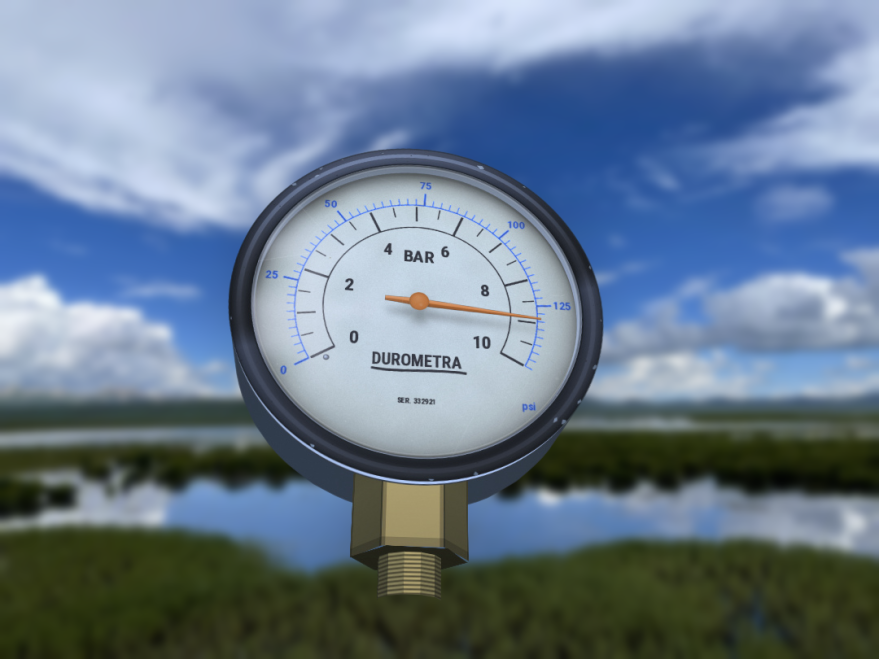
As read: 9,bar
